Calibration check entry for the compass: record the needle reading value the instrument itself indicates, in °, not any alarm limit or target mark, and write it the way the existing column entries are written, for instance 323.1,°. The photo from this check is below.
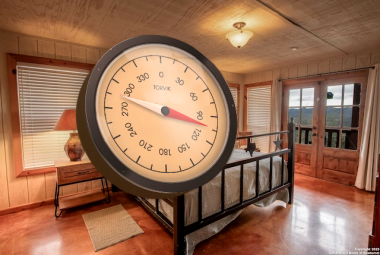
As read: 105,°
